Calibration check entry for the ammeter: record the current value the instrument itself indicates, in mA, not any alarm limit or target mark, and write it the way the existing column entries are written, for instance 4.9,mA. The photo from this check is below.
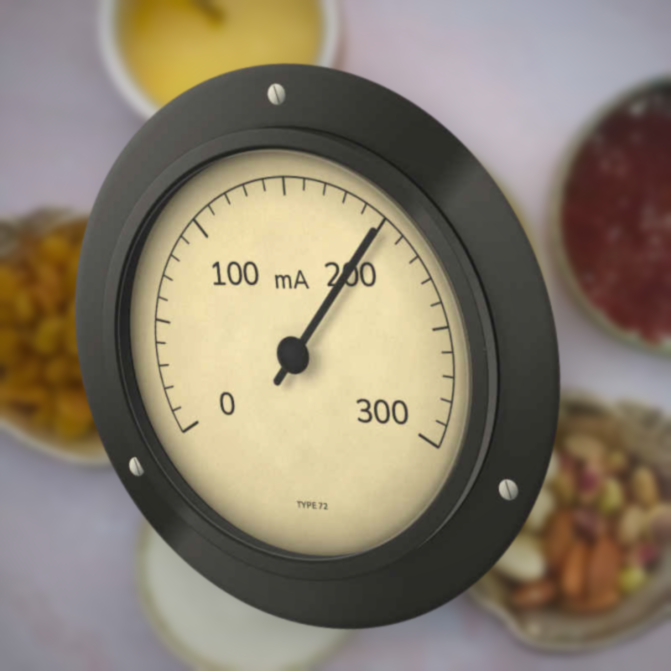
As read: 200,mA
